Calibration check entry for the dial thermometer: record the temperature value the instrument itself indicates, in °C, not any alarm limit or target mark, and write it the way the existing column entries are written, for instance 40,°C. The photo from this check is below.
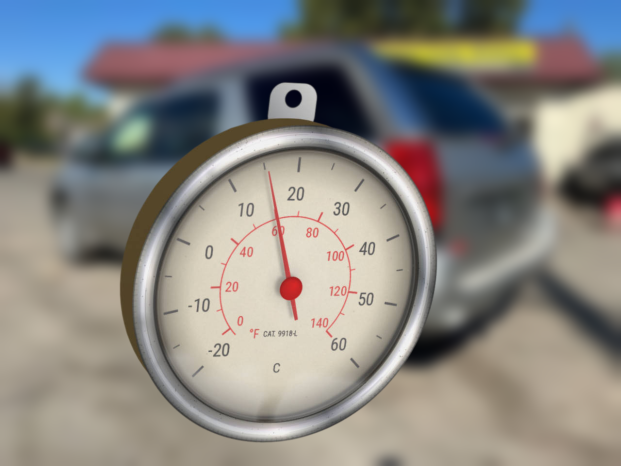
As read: 15,°C
